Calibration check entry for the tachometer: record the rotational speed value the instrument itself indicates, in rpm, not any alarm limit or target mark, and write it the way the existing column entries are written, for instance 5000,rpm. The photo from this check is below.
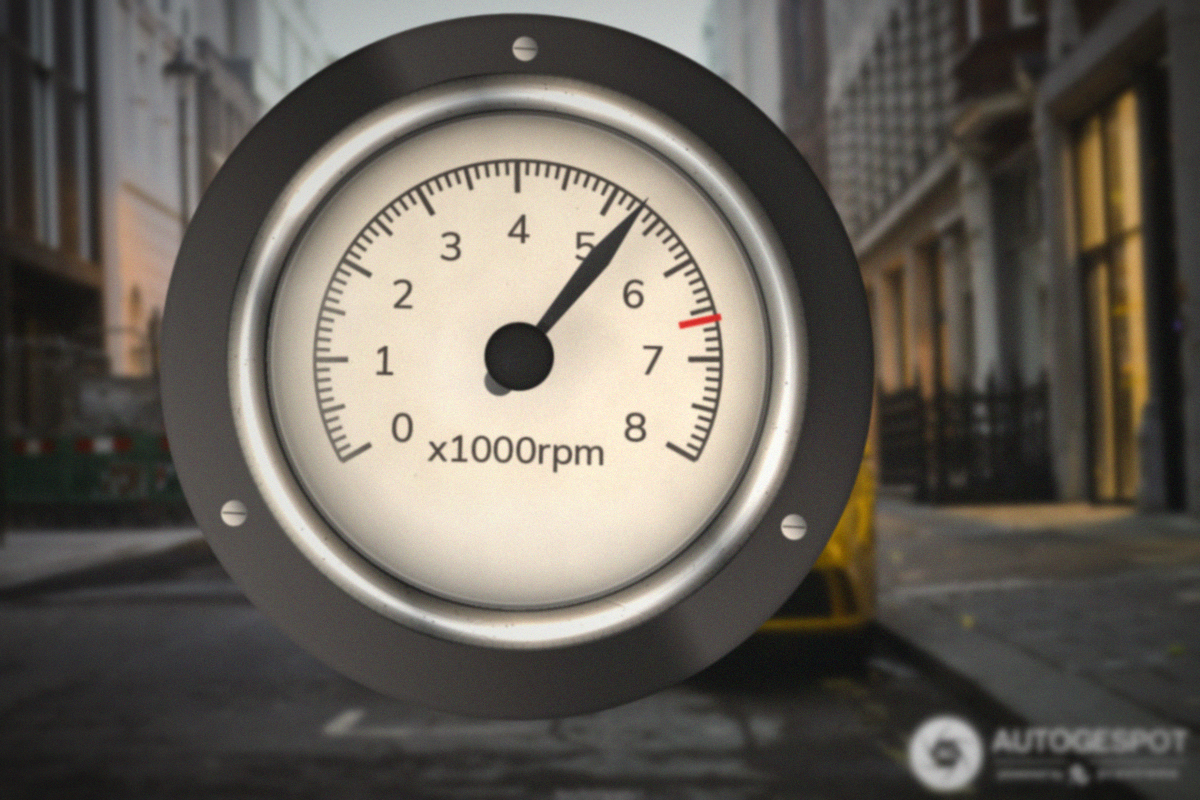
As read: 5300,rpm
